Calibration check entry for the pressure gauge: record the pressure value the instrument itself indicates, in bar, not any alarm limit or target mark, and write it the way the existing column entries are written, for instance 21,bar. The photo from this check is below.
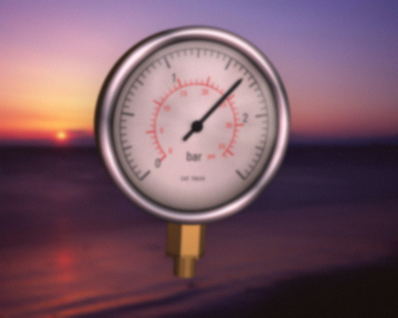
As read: 1.65,bar
